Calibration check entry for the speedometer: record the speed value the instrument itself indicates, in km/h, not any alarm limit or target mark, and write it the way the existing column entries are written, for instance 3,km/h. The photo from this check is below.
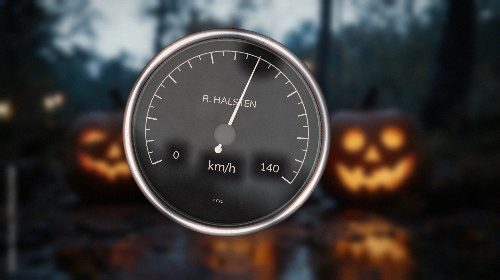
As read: 80,km/h
